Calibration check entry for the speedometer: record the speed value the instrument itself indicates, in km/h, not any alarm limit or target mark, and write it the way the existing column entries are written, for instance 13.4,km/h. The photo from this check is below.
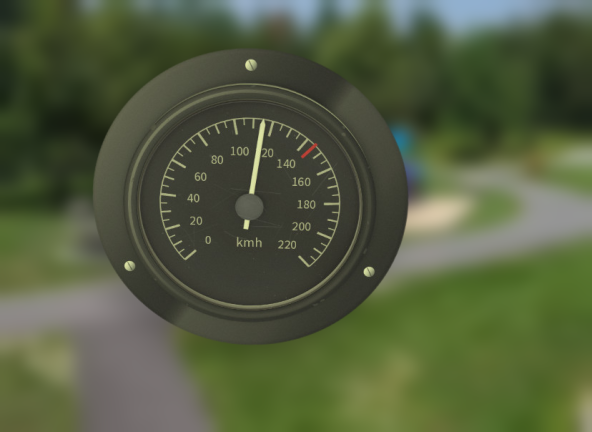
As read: 115,km/h
